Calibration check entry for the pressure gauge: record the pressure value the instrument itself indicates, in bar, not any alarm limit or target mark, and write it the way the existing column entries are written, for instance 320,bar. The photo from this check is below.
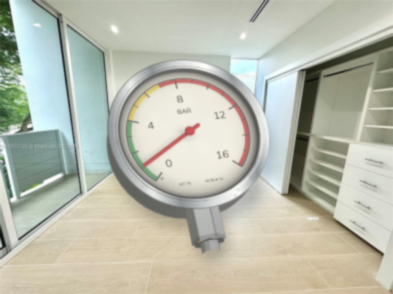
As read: 1,bar
